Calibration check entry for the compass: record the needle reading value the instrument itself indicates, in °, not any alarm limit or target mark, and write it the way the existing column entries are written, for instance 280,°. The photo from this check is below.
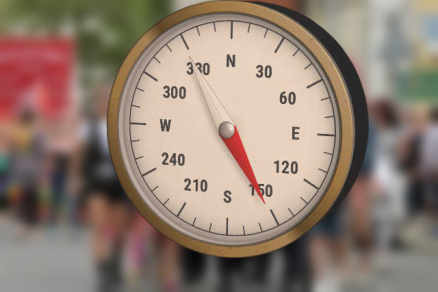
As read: 150,°
